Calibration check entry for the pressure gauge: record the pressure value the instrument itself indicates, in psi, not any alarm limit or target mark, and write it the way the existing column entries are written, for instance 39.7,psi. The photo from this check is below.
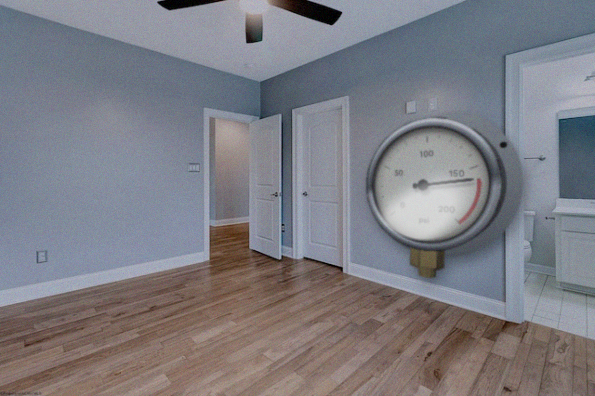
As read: 160,psi
